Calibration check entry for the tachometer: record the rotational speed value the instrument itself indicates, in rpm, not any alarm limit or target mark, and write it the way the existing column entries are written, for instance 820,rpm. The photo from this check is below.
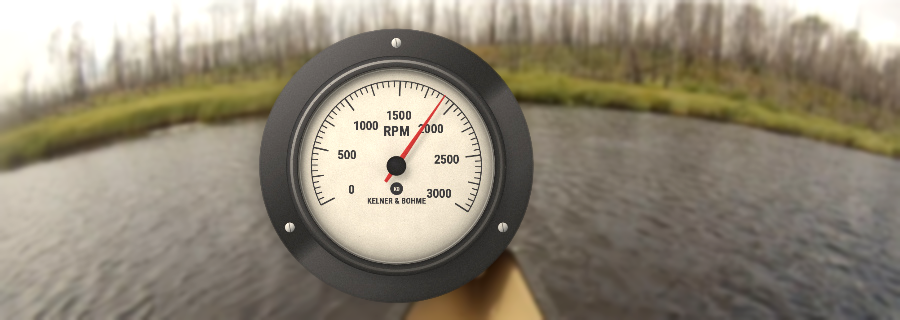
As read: 1900,rpm
